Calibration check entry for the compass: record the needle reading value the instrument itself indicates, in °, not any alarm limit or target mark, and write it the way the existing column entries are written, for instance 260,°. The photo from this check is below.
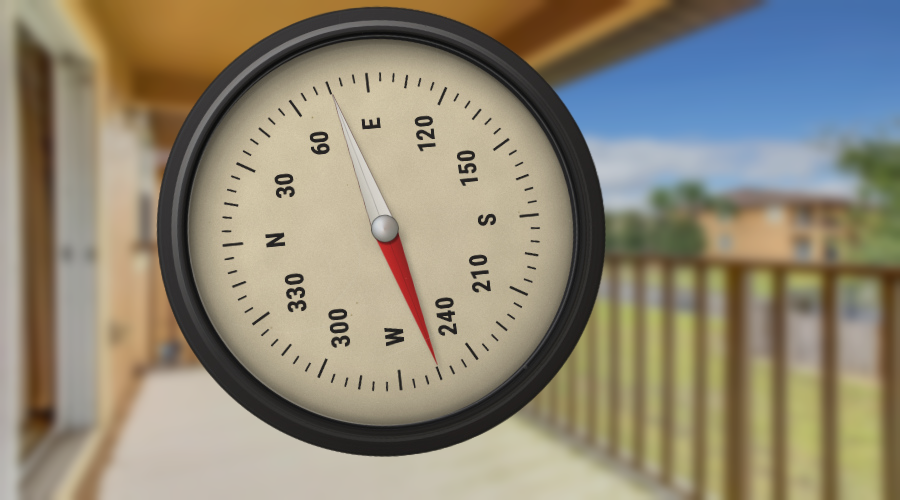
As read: 255,°
